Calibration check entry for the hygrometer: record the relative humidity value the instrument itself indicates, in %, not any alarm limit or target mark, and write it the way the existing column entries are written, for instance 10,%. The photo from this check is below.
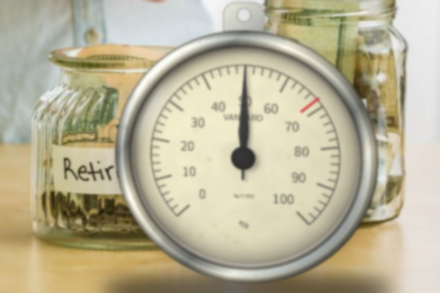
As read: 50,%
